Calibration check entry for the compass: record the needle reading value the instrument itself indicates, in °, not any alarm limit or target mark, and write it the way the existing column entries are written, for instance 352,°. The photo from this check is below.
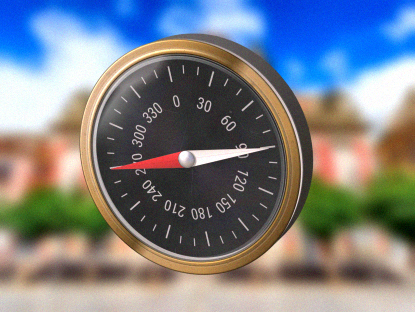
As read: 270,°
